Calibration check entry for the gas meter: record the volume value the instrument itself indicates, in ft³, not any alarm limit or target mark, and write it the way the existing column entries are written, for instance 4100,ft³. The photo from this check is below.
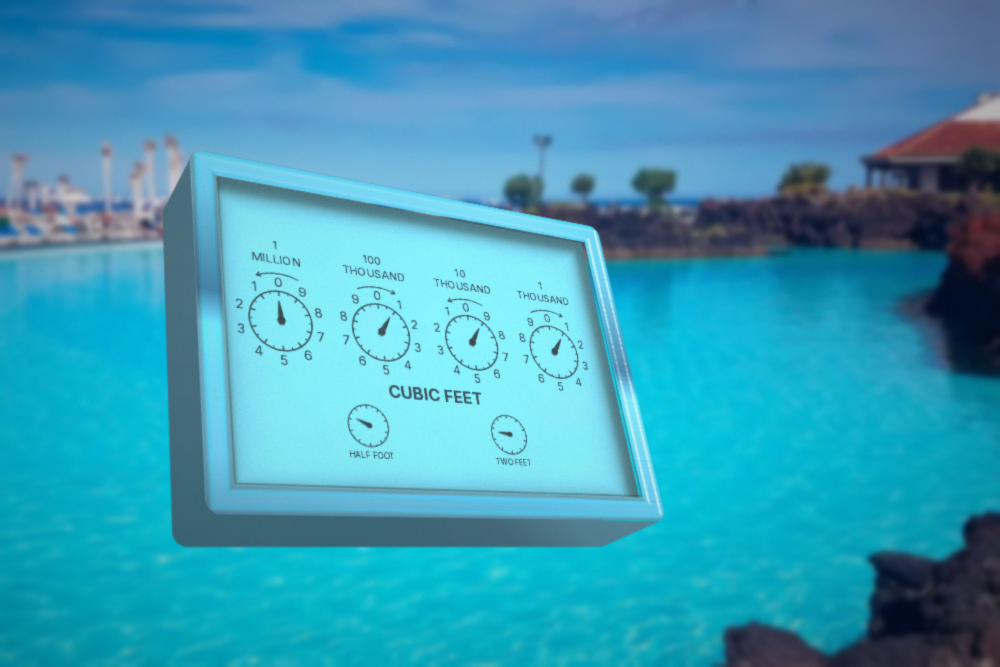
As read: 9100,ft³
